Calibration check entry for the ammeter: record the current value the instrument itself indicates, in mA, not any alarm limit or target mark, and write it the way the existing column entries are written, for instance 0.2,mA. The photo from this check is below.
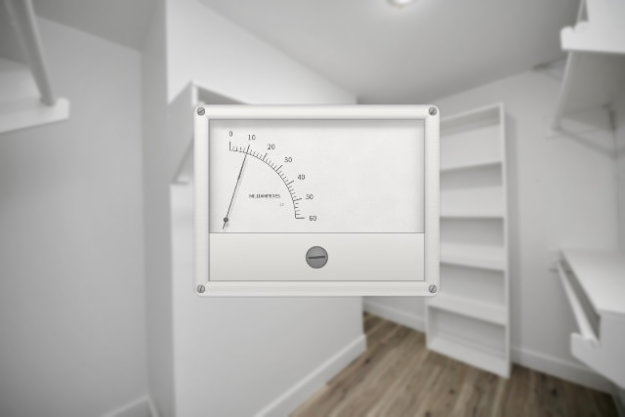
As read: 10,mA
